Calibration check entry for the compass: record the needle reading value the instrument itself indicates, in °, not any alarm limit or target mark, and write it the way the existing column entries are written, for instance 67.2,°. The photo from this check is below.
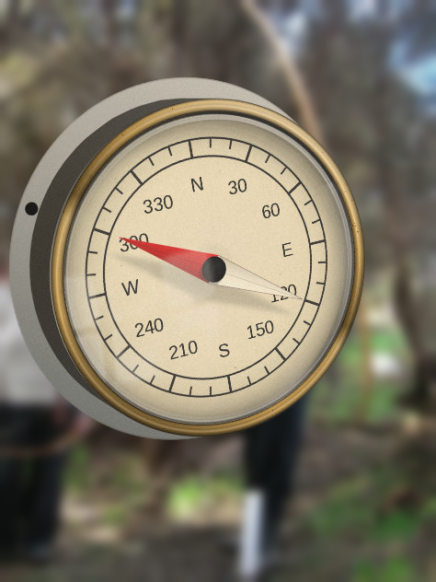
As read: 300,°
